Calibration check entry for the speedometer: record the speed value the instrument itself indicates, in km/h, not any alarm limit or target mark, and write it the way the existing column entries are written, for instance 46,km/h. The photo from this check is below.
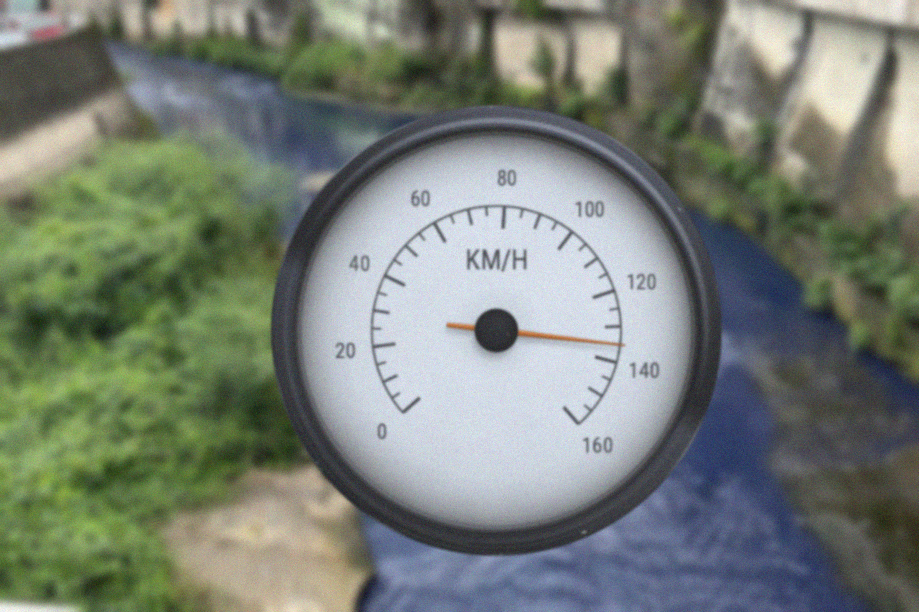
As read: 135,km/h
